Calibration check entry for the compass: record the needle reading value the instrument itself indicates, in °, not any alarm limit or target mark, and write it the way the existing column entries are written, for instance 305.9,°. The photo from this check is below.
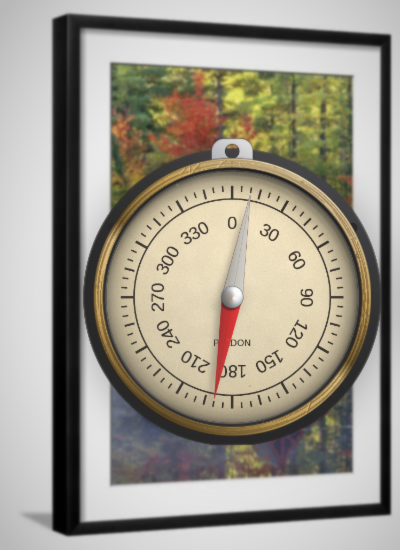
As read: 190,°
